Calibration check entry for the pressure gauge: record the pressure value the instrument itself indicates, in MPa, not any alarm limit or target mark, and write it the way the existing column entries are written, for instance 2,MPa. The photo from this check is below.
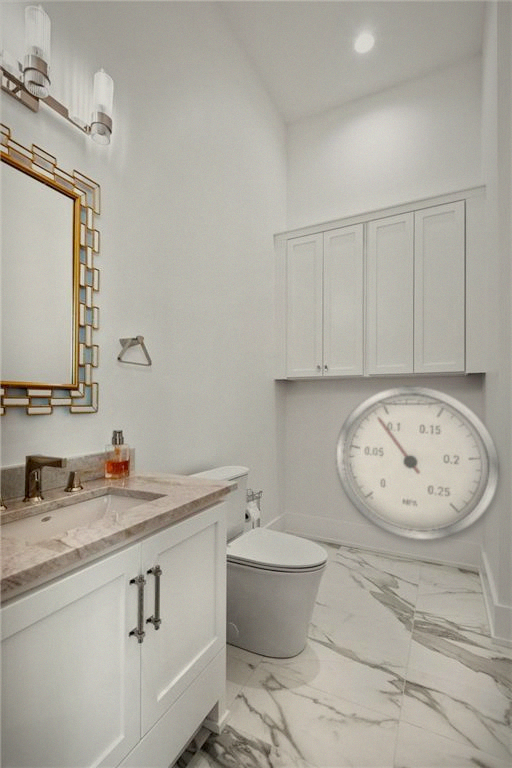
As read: 0.09,MPa
